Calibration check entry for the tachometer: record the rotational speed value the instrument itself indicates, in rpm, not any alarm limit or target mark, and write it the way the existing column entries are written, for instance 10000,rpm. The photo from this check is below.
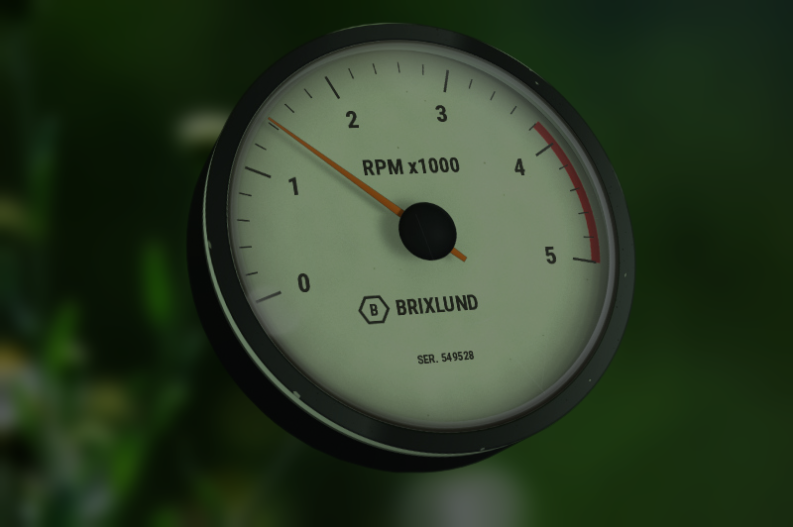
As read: 1400,rpm
